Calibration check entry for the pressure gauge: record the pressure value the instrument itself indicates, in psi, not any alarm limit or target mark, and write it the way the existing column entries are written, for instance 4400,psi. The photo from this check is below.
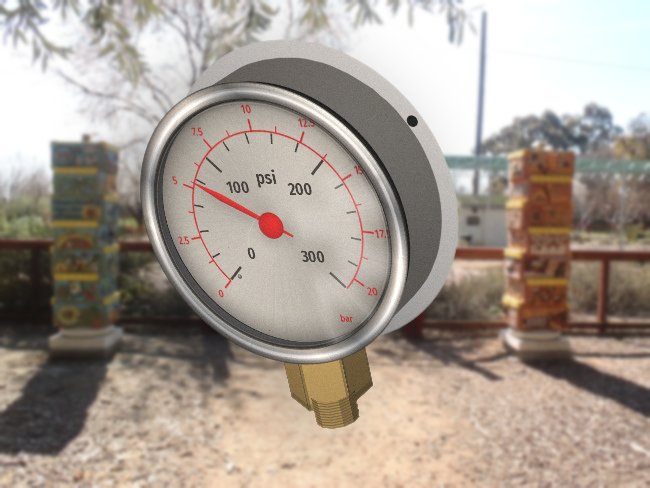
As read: 80,psi
